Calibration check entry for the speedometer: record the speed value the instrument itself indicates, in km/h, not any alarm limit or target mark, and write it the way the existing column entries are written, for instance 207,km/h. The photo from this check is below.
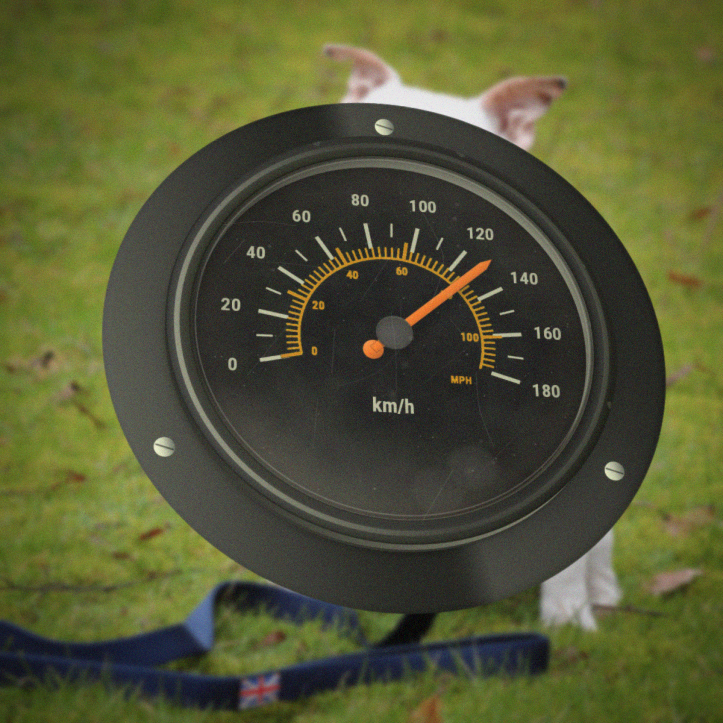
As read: 130,km/h
